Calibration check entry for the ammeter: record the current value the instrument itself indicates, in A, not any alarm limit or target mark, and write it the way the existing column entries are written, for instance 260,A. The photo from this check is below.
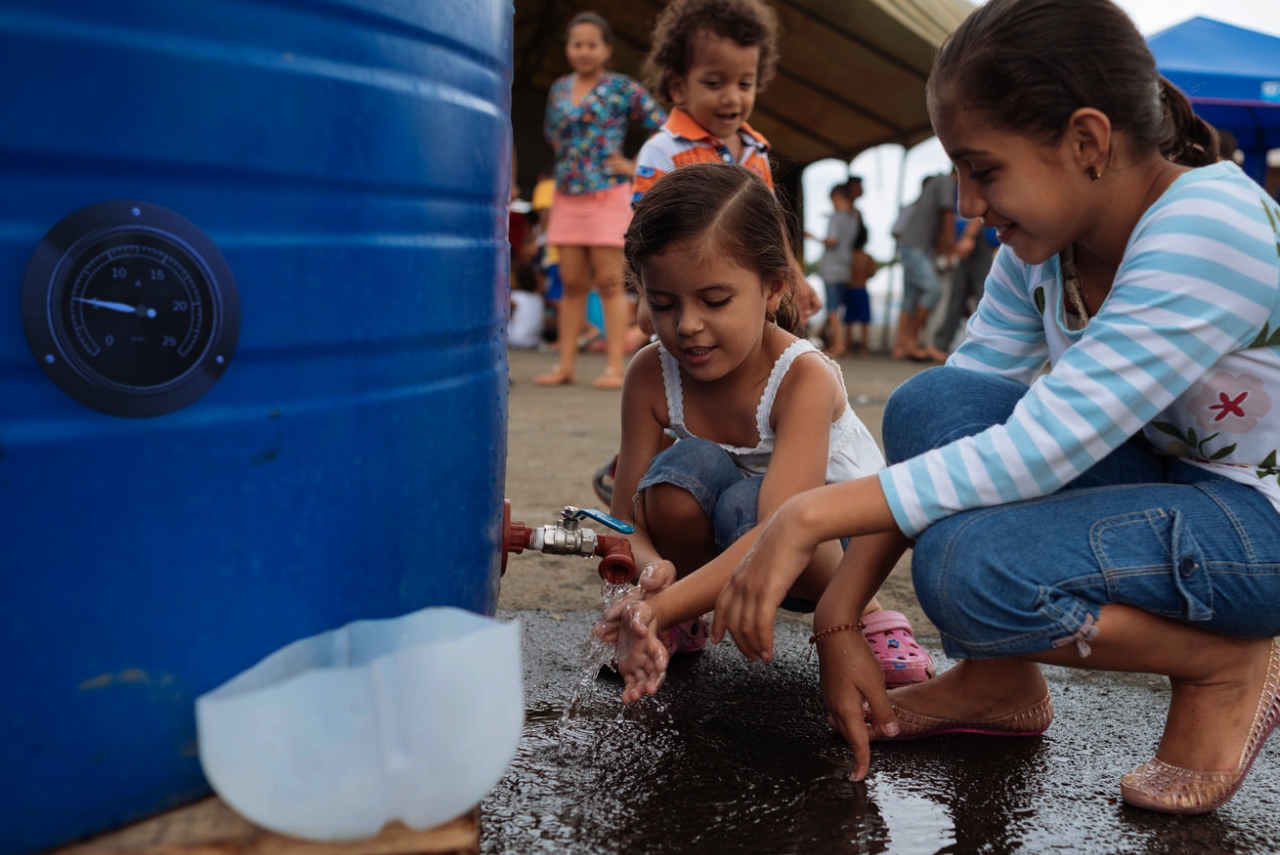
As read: 5,A
